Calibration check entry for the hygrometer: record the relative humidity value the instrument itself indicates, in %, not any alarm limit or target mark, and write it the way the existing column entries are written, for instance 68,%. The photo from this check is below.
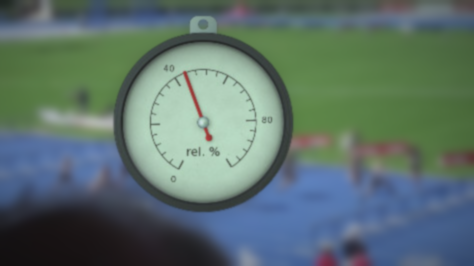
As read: 44,%
